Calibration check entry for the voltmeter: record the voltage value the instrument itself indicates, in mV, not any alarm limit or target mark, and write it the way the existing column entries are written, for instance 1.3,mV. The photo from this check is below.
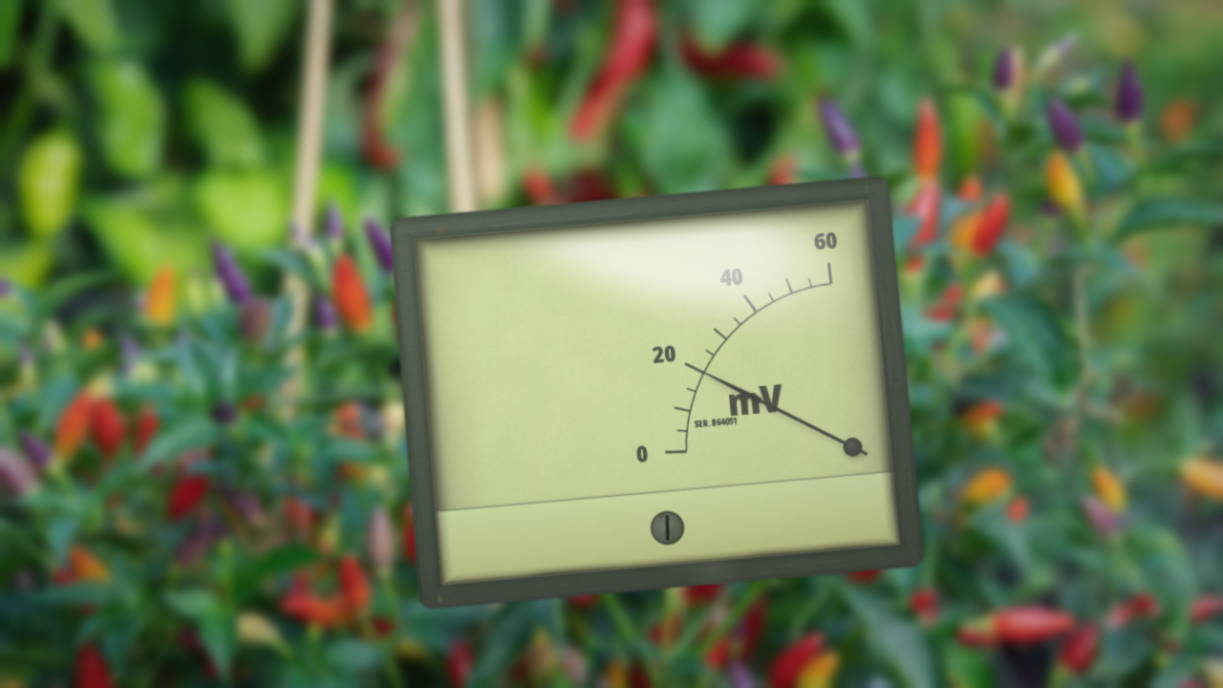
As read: 20,mV
